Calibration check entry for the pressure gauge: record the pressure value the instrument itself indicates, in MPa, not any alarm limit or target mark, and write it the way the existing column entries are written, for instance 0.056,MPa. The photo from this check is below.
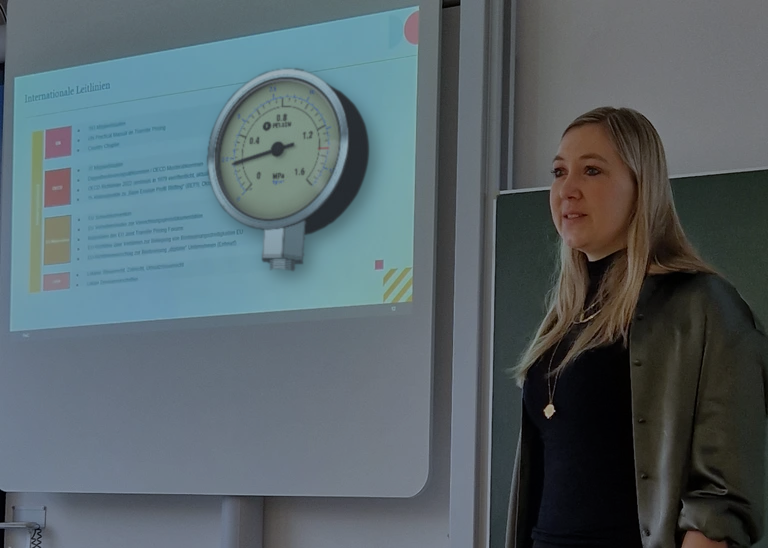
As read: 0.2,MPa
